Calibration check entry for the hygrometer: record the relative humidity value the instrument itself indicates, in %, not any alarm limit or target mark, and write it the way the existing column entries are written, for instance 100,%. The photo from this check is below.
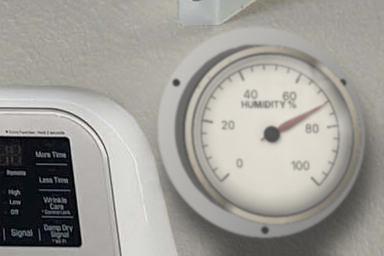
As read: 72,%
